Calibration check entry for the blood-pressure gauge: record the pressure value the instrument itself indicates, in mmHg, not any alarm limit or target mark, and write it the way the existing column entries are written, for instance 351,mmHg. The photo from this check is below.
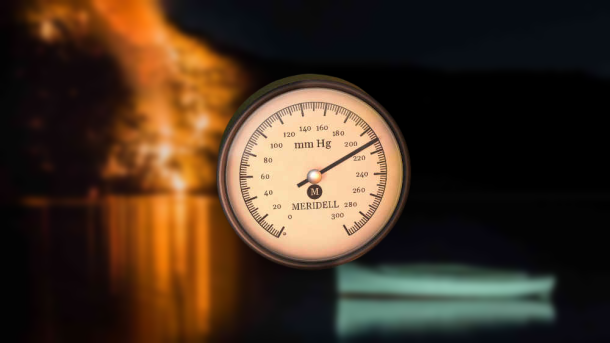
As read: 210,mmHg
